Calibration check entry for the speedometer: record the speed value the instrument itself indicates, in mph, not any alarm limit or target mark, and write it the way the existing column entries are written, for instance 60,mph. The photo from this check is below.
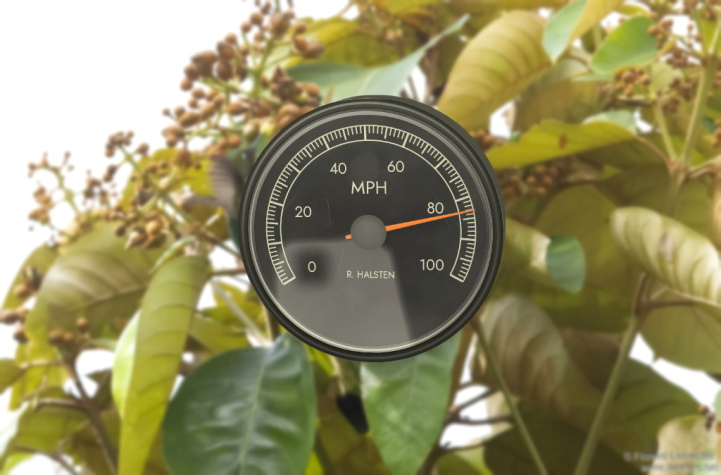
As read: 83,mph
